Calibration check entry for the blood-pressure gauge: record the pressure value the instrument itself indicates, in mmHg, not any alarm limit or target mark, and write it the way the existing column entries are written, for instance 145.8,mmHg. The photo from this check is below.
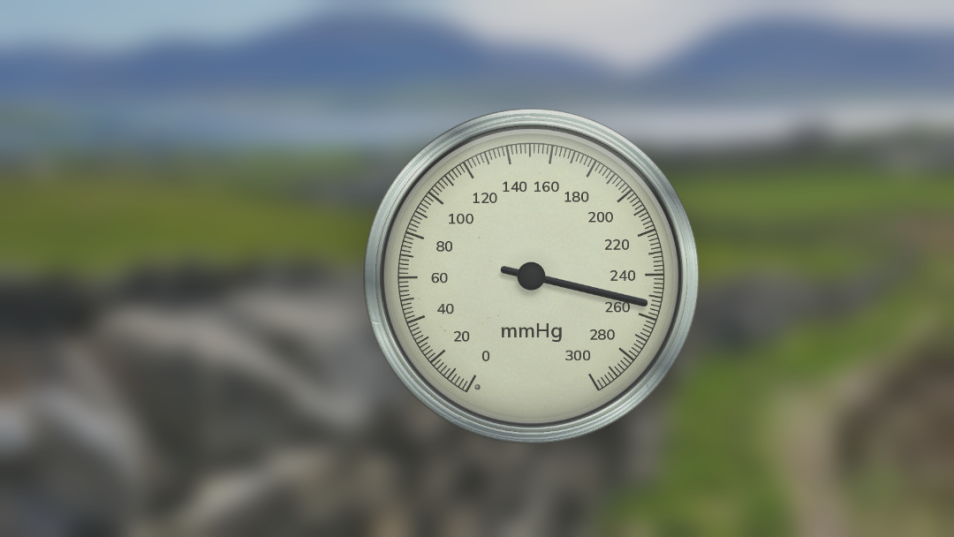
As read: 254,mmHg
